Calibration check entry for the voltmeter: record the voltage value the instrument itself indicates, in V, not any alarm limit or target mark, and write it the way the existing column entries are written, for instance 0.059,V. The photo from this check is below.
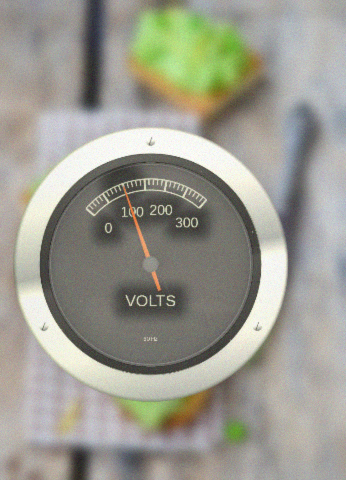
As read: 100,V
